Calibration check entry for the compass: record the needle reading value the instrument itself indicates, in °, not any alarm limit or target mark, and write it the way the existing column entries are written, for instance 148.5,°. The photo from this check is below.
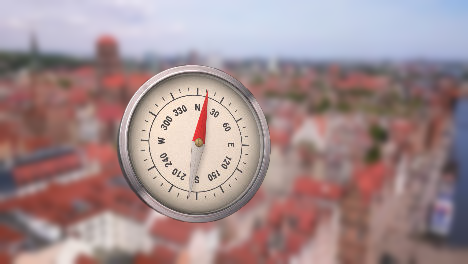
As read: 10,°
